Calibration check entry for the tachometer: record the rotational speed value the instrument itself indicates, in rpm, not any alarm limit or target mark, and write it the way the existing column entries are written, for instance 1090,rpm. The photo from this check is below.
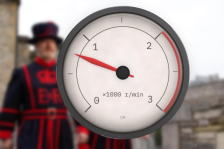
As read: 750,rpm
